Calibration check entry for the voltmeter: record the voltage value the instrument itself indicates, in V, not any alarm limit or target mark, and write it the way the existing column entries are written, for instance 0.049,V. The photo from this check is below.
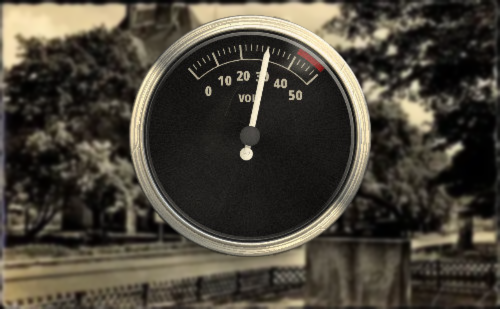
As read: 30,V
